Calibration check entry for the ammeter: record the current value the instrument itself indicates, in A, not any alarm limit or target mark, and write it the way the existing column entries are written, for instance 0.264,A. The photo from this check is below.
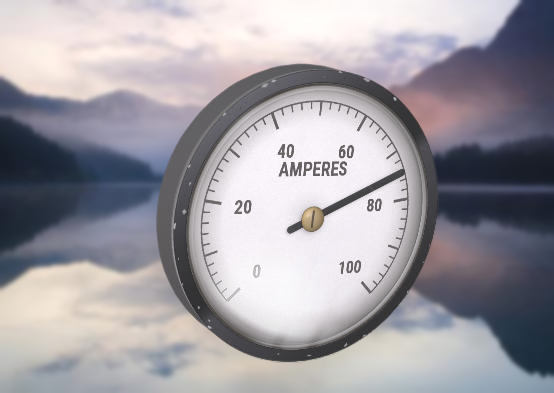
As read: 74,A
